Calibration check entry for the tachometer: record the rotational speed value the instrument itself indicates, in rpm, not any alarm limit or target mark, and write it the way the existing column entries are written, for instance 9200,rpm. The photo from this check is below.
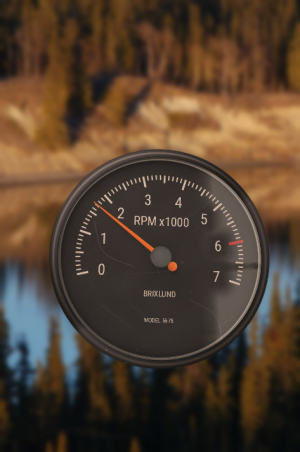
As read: 1700,rpm
